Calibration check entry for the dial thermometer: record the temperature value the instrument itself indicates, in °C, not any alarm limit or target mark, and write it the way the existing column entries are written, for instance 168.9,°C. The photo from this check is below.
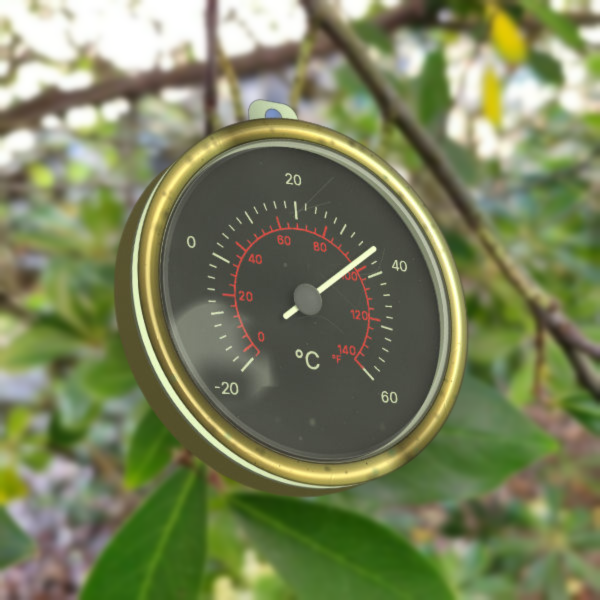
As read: 36,°C
